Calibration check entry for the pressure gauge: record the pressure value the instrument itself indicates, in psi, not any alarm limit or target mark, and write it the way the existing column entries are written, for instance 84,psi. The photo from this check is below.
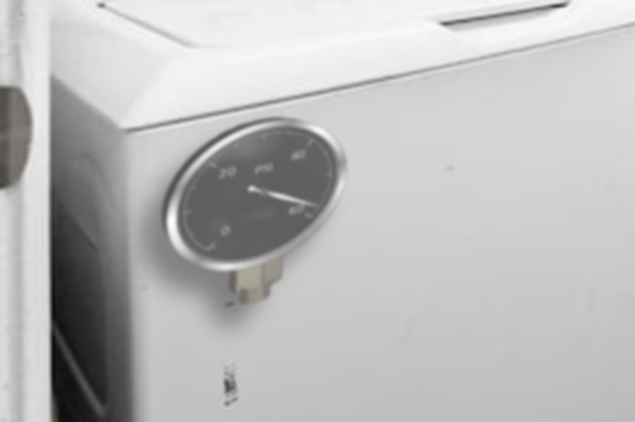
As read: 57.5,psi
